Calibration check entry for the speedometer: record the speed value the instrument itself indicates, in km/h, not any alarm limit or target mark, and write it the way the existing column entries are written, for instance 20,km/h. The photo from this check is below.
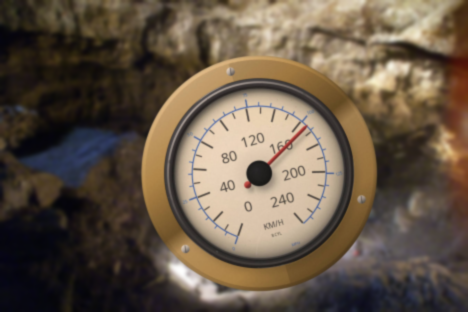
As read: 165,km/h
